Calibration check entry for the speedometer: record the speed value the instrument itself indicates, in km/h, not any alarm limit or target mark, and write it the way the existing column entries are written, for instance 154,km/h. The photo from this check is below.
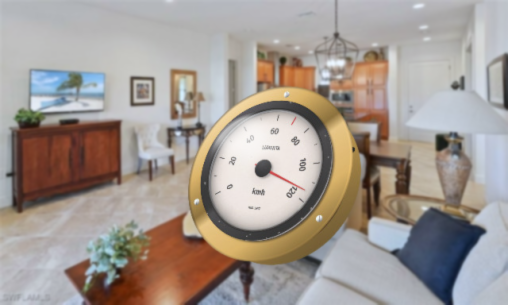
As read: 115,km/h
